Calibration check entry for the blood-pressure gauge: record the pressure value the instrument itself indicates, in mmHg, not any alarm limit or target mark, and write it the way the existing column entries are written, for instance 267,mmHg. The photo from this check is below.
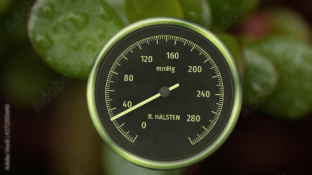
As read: 30,mmHg
